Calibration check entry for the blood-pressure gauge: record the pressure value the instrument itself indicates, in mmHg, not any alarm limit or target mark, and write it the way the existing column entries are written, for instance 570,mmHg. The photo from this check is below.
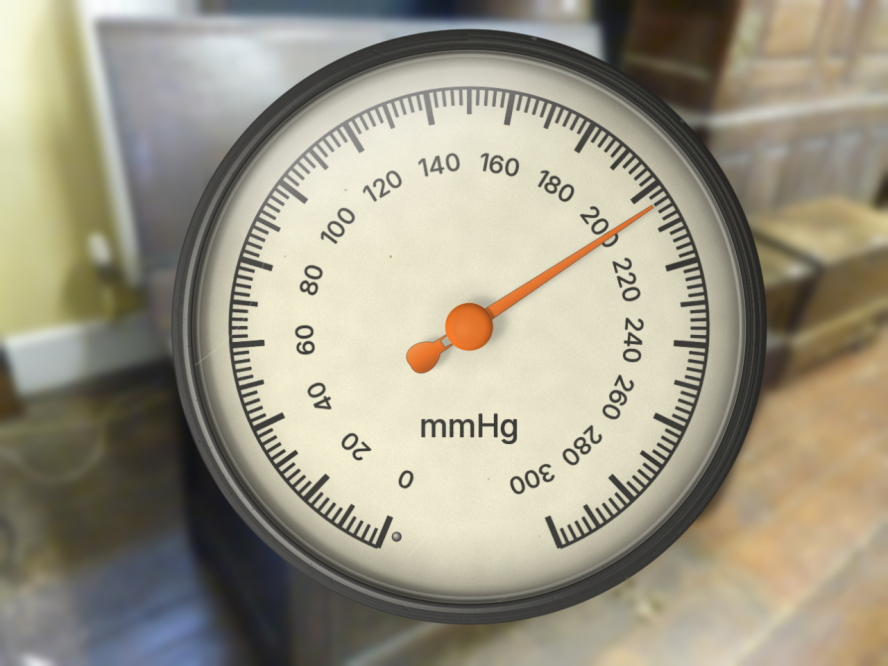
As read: 204,mmHg
